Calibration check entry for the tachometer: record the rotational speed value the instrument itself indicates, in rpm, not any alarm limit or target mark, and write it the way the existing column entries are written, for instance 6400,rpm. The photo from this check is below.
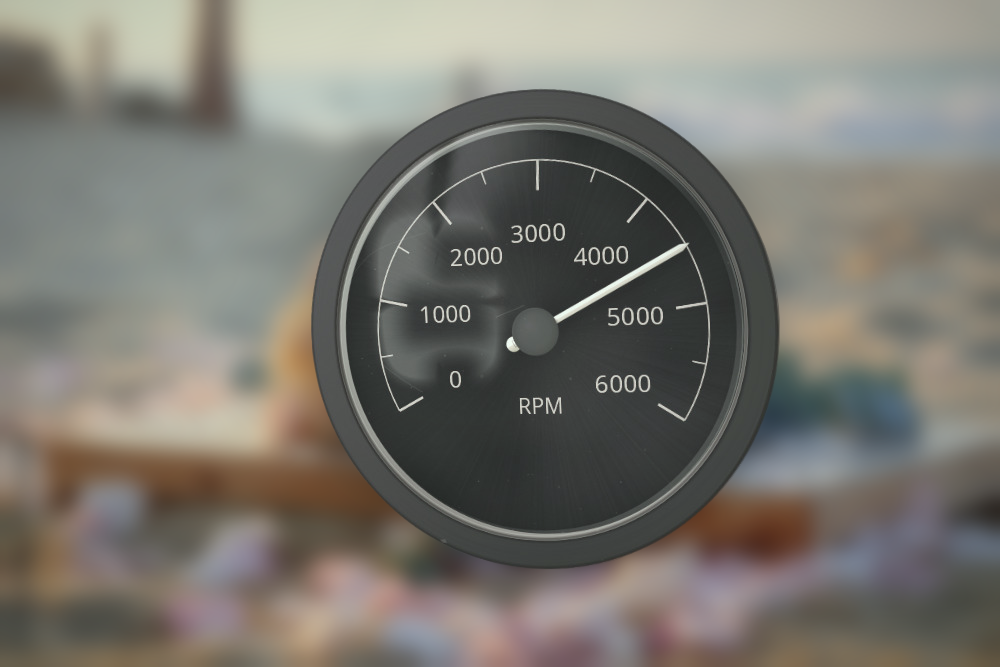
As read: 4500,rpm
